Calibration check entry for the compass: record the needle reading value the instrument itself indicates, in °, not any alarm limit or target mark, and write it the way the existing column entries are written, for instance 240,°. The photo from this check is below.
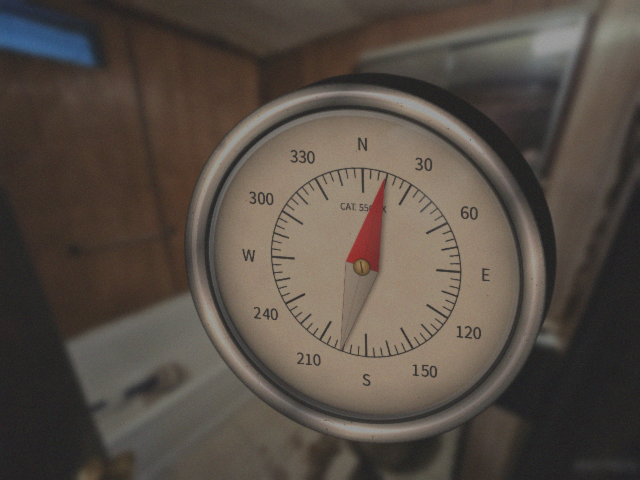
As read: 15,°
